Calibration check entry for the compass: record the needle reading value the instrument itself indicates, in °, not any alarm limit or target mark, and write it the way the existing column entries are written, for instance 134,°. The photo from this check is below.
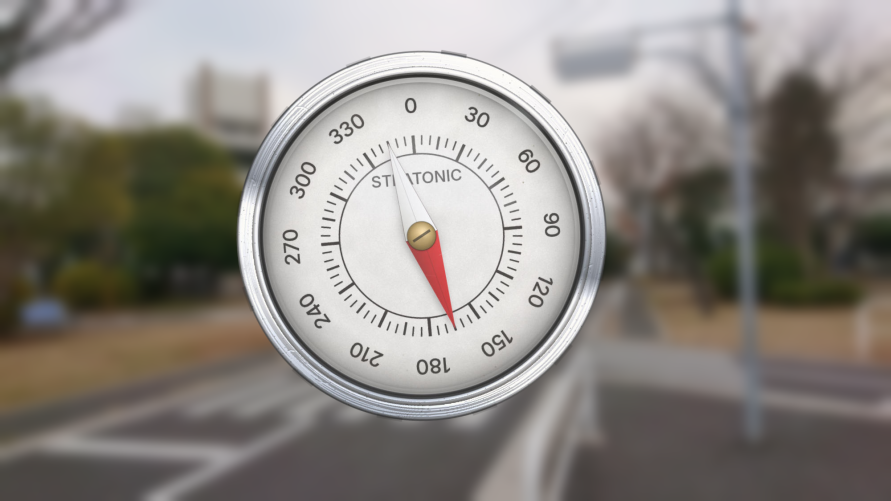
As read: 165,°
